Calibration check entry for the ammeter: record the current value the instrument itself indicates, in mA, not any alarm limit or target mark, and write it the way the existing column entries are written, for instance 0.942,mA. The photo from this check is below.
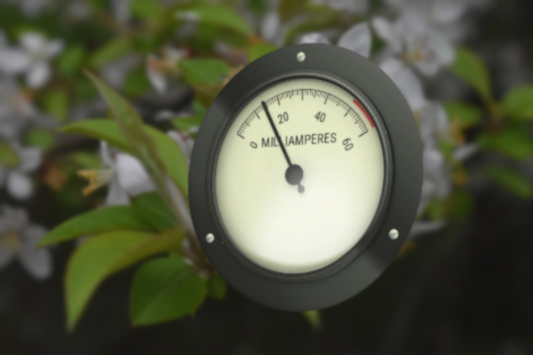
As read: 15,mA
